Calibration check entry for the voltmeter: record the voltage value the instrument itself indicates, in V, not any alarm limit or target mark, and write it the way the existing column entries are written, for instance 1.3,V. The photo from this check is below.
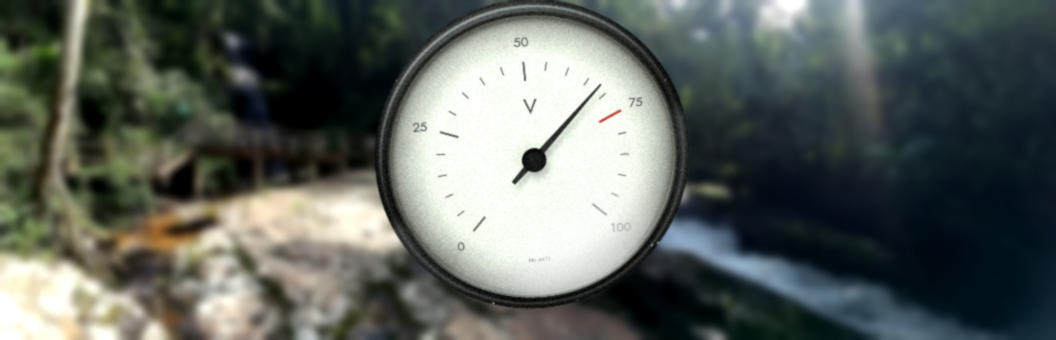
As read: 67.5,V
